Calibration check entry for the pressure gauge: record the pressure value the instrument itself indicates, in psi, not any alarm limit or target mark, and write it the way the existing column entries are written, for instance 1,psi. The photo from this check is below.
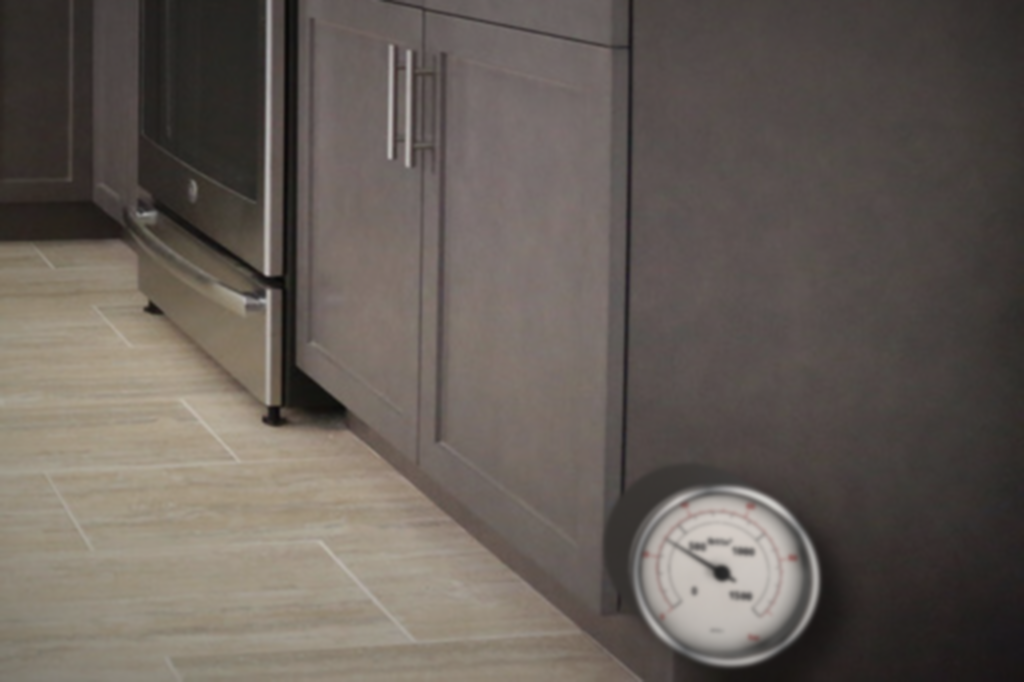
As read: 400,psi
